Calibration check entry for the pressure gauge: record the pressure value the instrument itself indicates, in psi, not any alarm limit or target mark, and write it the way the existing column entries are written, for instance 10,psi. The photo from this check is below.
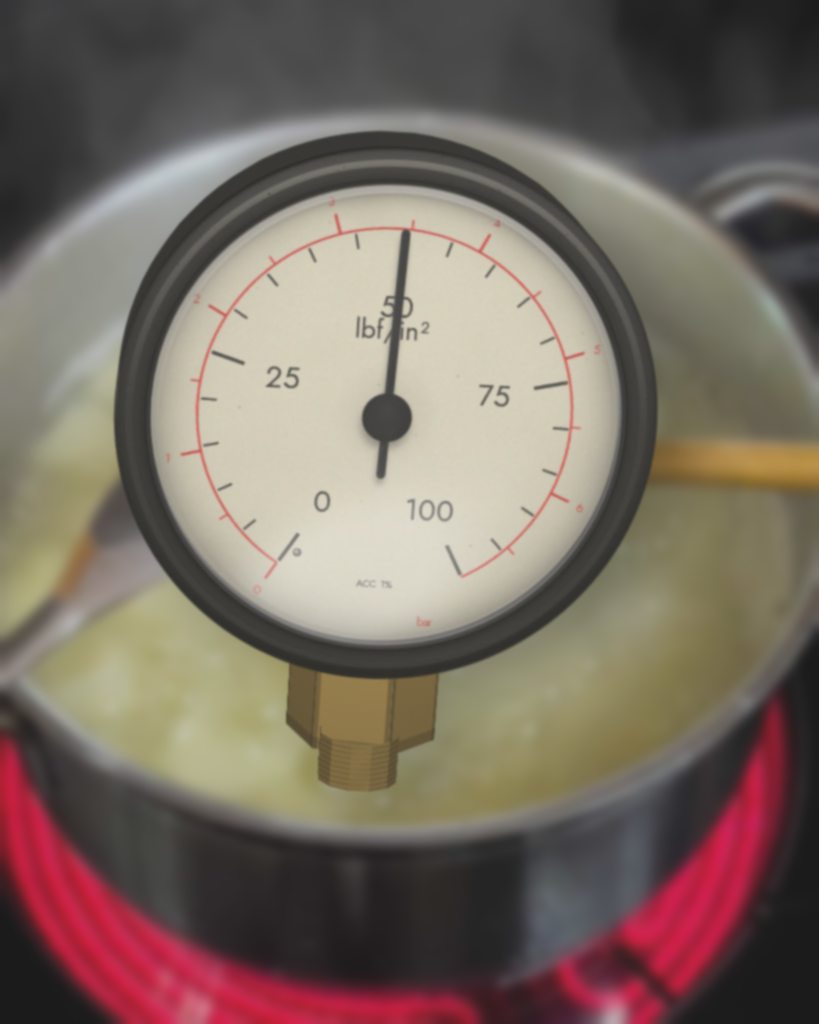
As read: 50,psi
